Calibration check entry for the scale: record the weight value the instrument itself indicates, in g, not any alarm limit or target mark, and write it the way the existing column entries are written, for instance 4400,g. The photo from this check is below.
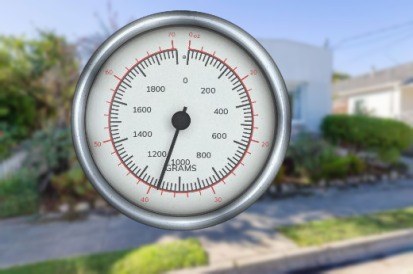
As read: 1100,g
